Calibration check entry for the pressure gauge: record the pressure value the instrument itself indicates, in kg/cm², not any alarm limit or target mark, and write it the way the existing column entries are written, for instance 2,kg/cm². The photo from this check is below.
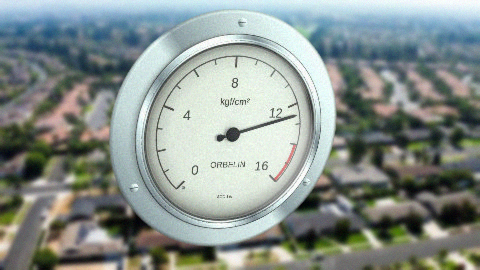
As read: 12.5,kg/cm²
